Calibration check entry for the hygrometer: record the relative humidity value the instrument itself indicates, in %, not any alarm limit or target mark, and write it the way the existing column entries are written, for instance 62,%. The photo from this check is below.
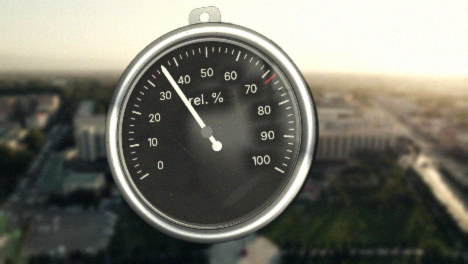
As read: 36,%
